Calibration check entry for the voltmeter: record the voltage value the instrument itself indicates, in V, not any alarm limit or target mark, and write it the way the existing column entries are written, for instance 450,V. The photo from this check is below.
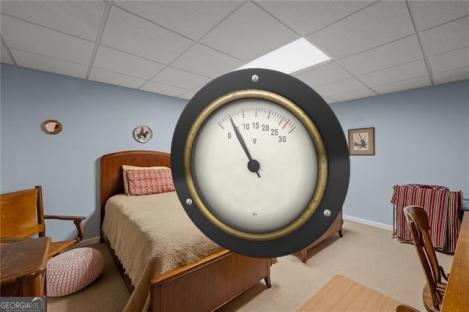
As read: 5,V
